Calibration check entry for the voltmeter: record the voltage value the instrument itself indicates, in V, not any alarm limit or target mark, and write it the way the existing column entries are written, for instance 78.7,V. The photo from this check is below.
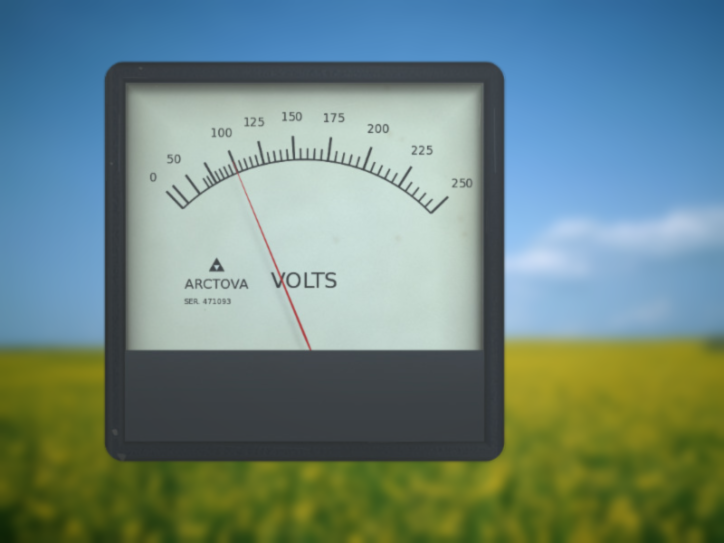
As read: 100,V
